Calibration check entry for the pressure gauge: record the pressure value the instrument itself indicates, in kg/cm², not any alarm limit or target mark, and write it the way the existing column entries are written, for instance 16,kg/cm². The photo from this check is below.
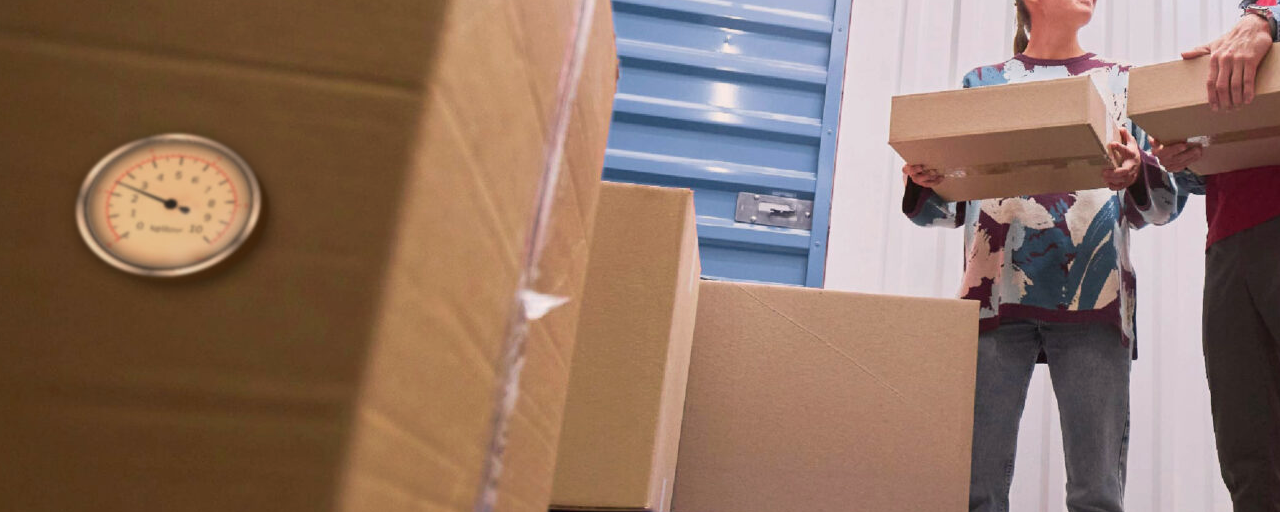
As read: 2.5,kg/cm²
